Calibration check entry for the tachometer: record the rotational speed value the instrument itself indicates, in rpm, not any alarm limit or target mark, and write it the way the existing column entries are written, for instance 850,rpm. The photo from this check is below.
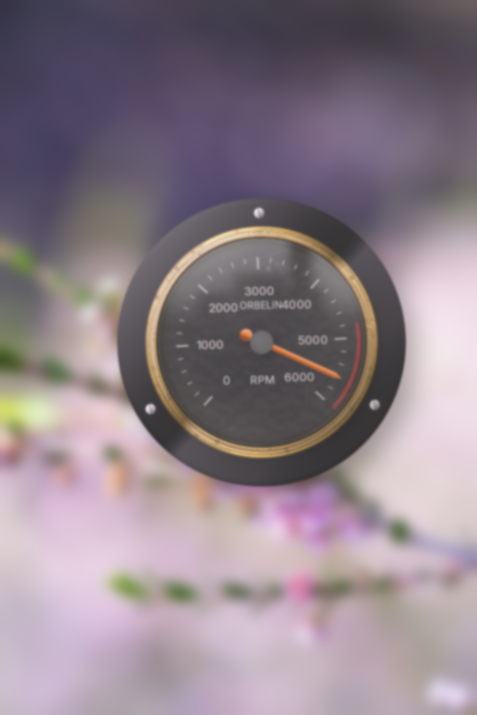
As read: 5600,rpm
